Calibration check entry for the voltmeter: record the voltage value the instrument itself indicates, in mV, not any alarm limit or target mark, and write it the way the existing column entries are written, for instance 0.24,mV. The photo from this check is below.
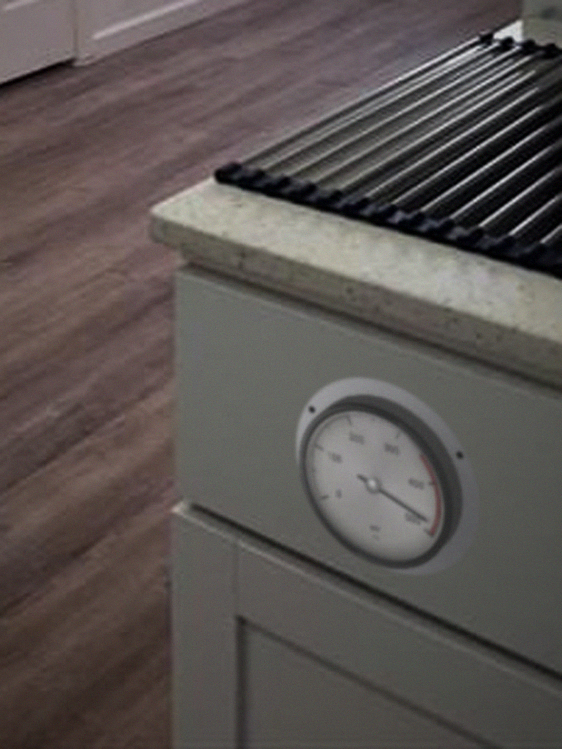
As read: 475,mV
